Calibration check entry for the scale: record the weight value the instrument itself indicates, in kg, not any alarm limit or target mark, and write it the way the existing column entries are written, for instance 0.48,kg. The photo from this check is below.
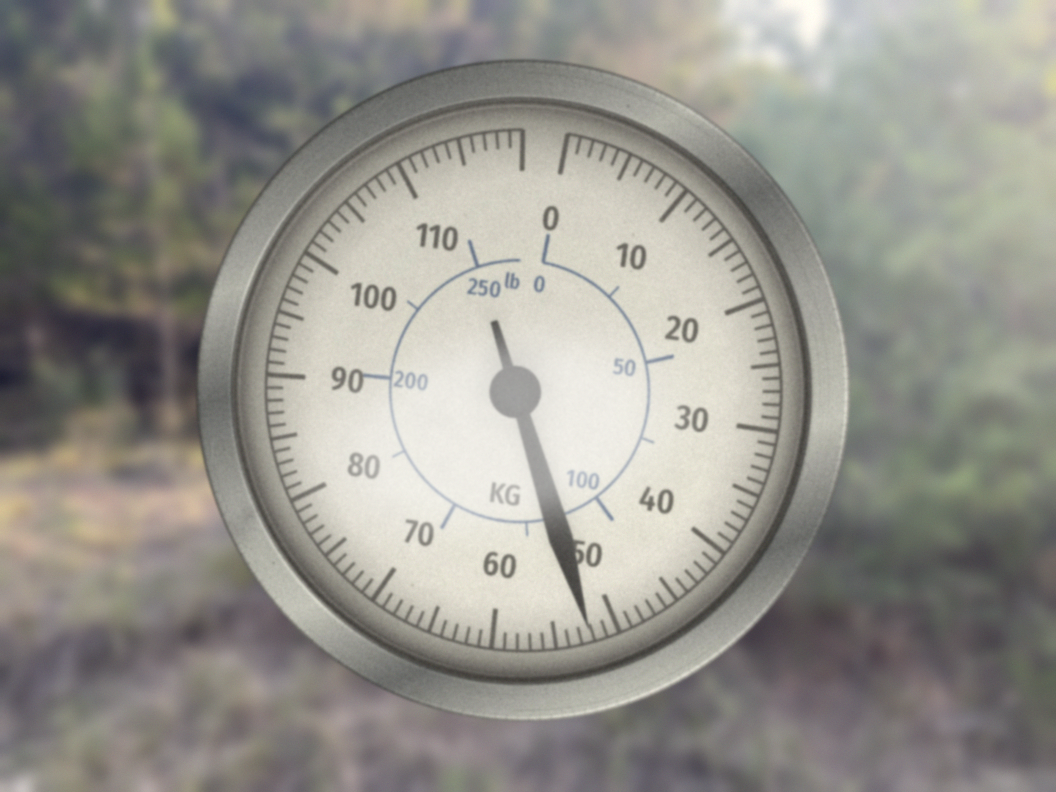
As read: 52,kg
